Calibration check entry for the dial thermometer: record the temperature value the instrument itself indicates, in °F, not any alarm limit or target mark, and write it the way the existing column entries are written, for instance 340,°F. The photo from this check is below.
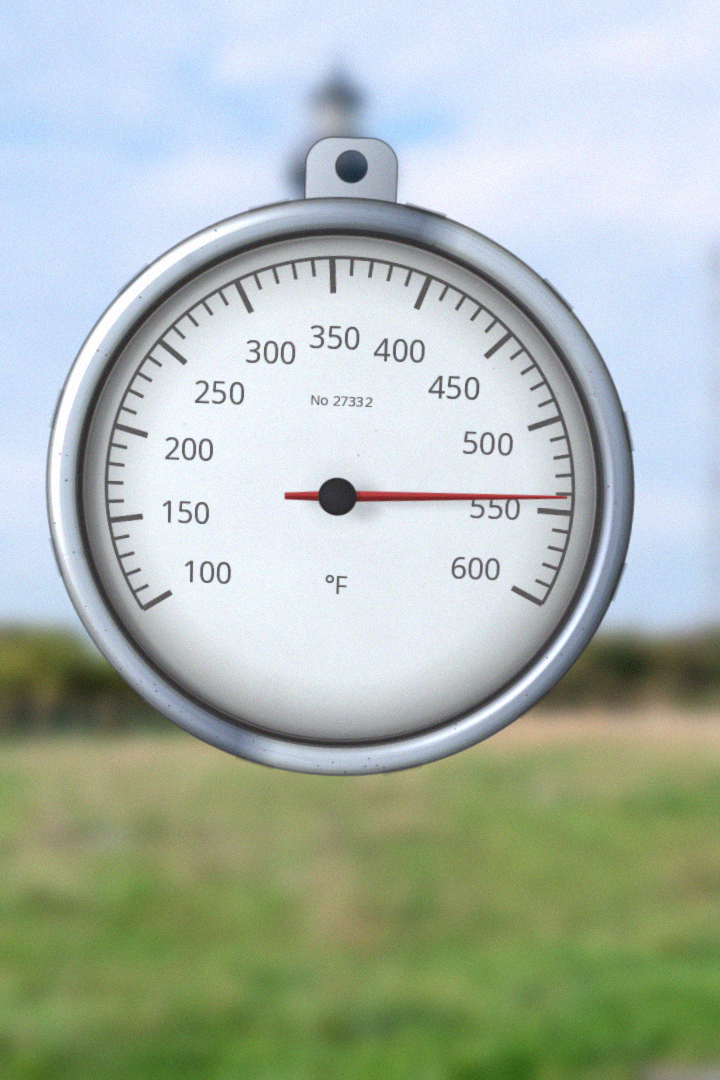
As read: 540,°F
